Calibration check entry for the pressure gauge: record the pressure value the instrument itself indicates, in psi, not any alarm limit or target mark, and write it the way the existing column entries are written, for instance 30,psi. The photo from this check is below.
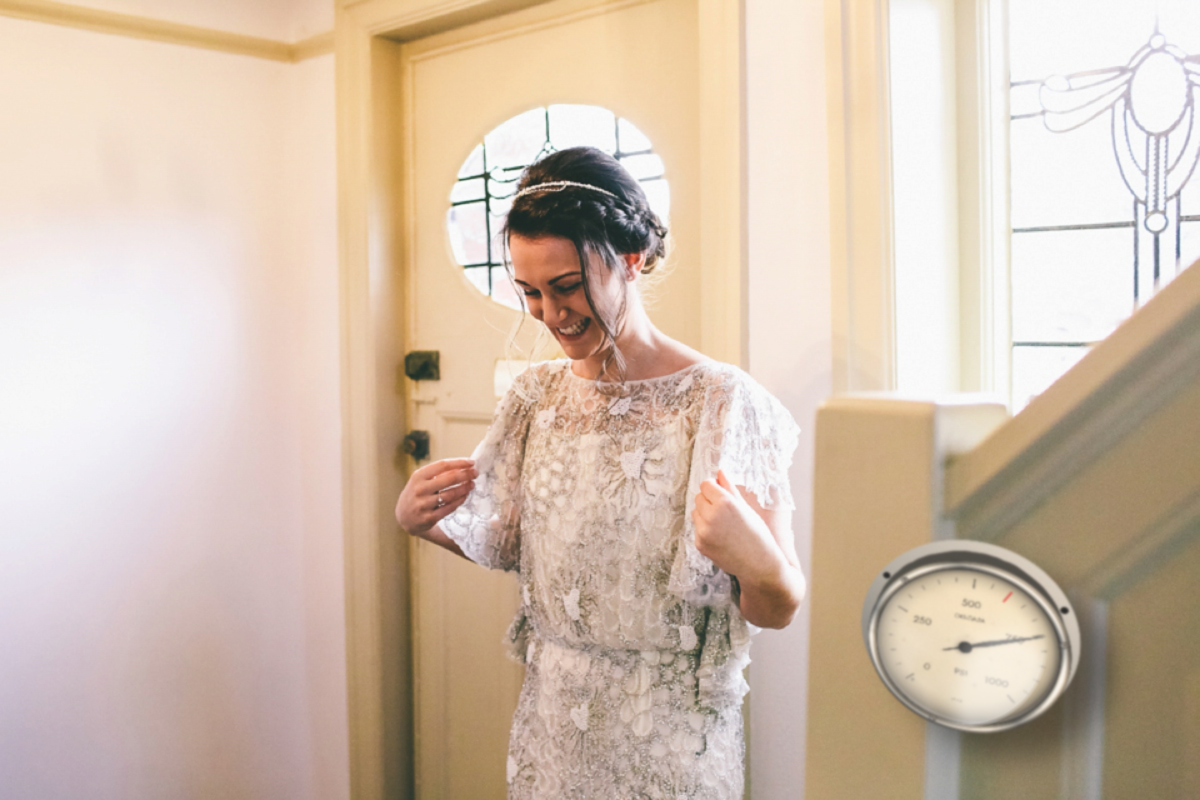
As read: 750,psi
